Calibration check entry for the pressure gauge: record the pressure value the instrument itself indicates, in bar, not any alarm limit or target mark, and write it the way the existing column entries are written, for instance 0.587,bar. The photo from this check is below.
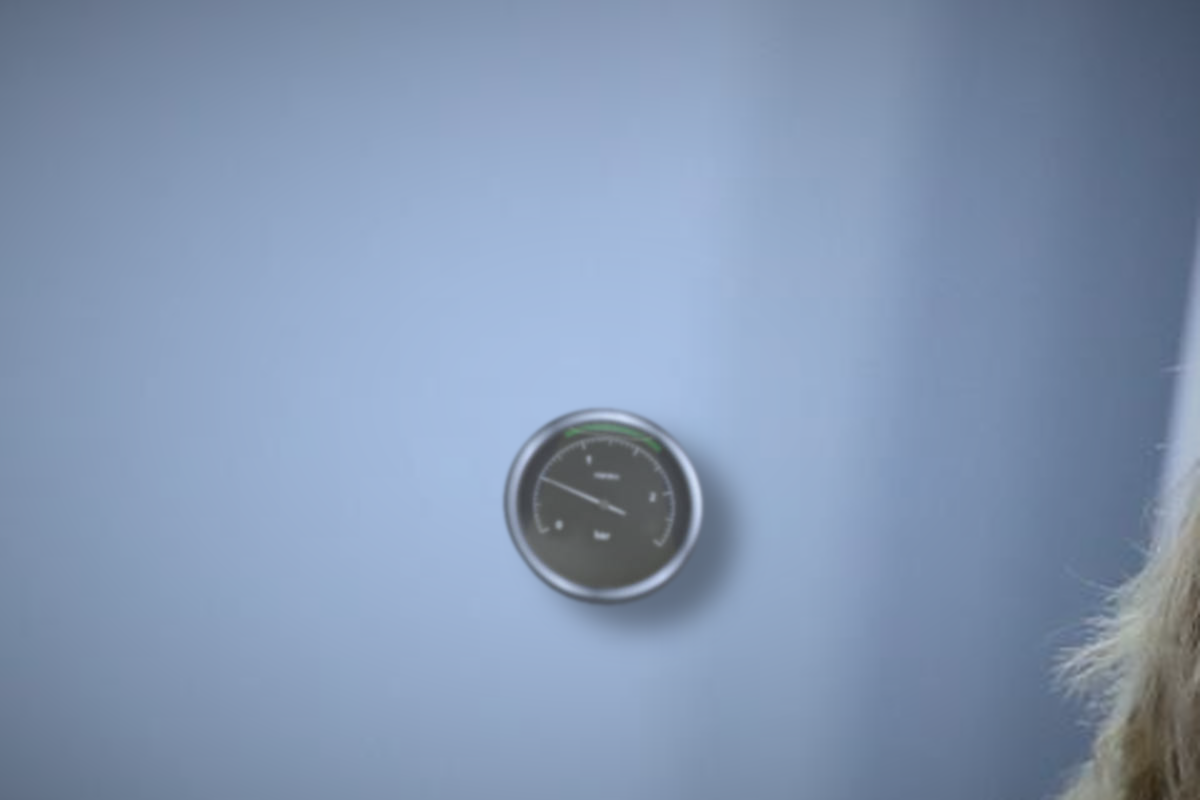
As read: 0.5,bar
